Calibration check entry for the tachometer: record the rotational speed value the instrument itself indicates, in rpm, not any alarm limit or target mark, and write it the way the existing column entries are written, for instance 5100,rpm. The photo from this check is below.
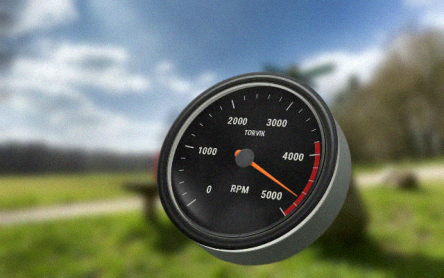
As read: 4700,rpm
